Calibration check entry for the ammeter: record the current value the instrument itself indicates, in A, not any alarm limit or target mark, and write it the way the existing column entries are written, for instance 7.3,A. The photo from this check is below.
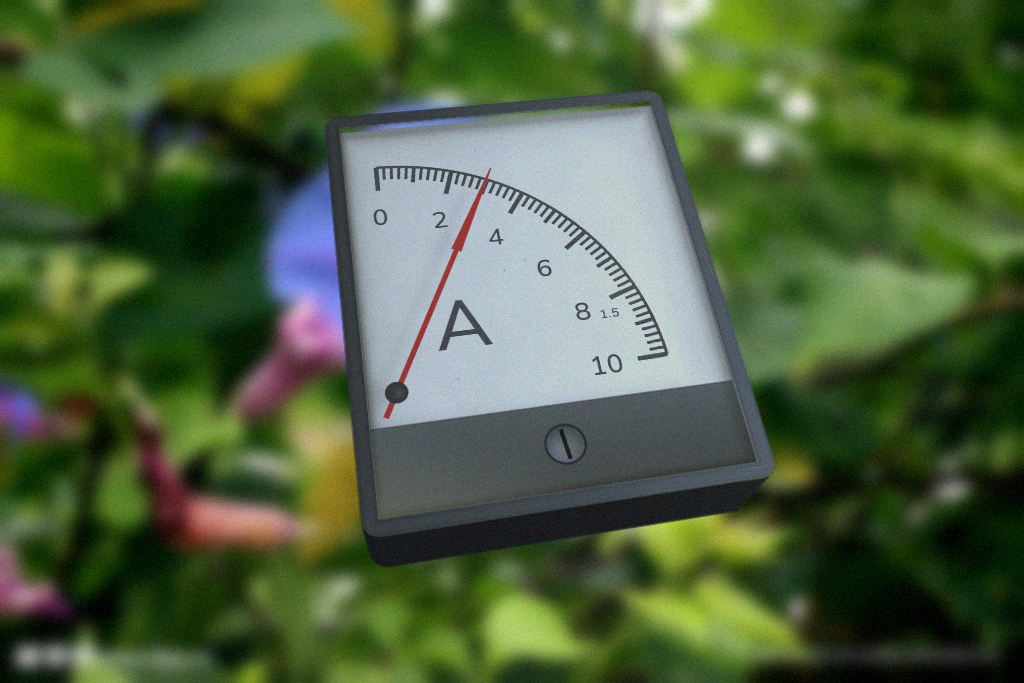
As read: 3,A
